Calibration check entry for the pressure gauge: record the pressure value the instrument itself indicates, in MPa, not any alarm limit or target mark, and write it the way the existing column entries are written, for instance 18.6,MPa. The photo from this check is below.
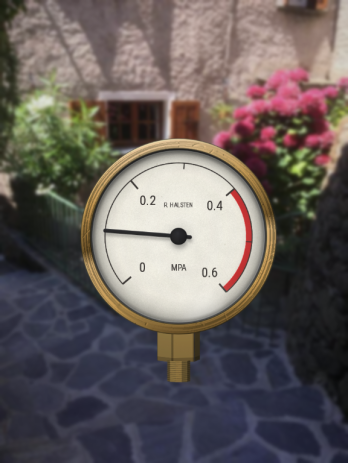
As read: 0.1,MPa
